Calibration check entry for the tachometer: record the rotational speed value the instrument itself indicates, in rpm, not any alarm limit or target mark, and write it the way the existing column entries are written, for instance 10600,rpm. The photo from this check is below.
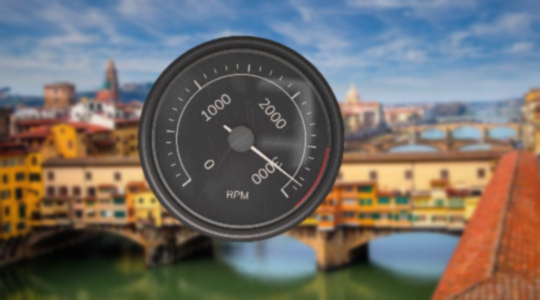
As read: 2850,rpm
